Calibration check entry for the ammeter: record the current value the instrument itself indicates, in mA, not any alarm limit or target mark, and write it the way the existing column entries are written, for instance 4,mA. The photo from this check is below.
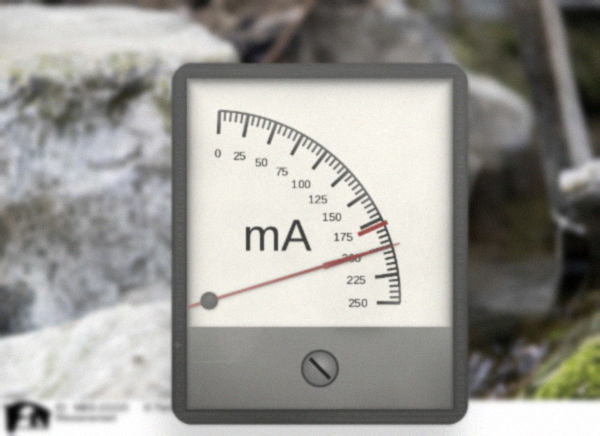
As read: 200,mA
